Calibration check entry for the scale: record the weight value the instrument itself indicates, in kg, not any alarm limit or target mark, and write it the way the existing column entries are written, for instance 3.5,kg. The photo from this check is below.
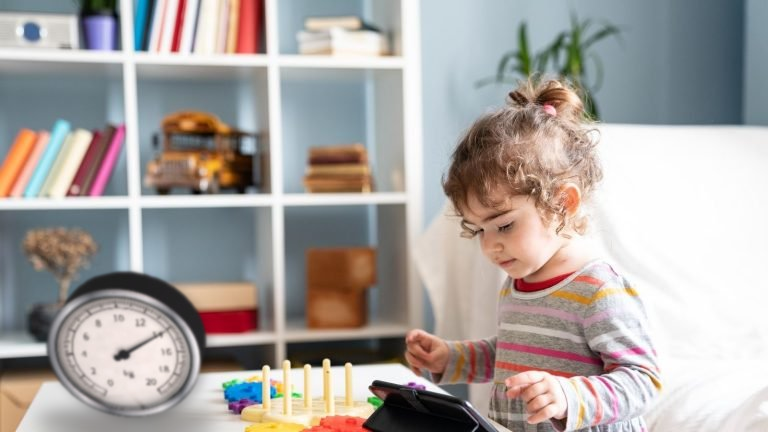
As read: 14,kg
